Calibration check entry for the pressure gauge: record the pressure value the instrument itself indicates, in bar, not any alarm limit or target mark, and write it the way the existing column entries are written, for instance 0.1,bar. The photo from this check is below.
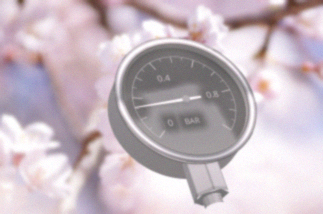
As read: 0.15,bar
